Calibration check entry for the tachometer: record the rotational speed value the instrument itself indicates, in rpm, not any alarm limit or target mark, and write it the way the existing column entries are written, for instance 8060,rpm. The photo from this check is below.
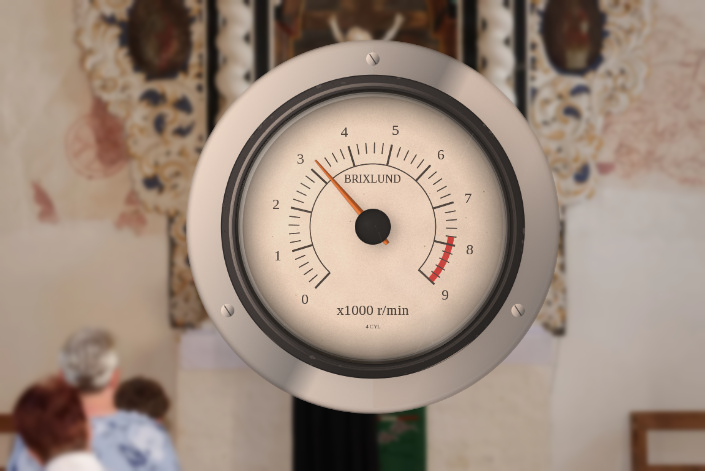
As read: 3200,rpm
